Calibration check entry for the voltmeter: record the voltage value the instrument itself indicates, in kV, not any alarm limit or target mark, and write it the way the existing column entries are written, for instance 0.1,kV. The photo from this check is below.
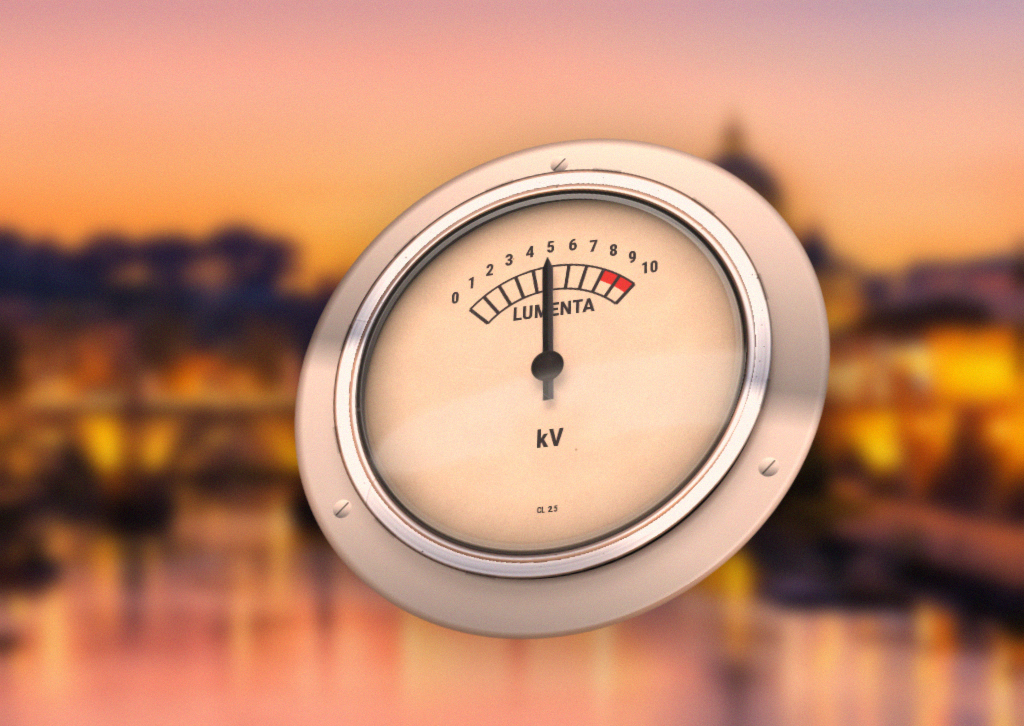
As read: 5,kV
